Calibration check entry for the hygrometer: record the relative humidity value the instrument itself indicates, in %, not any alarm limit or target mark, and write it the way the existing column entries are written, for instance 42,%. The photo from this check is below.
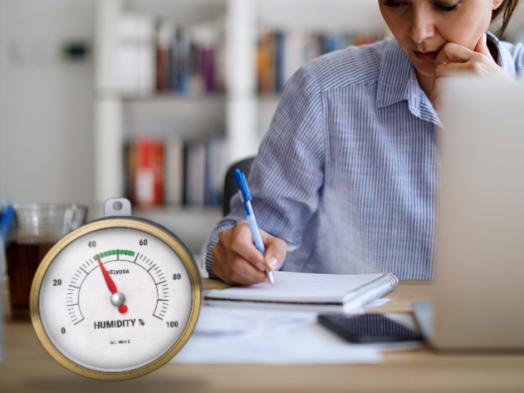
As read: 40,%
